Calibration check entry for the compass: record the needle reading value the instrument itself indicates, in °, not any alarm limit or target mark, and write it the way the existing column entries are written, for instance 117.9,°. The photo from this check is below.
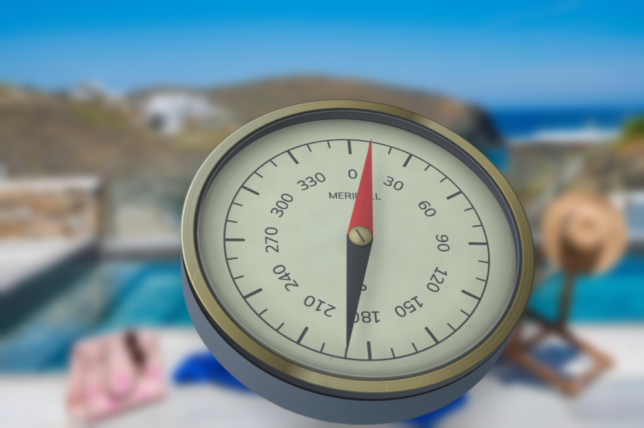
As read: 10,°
